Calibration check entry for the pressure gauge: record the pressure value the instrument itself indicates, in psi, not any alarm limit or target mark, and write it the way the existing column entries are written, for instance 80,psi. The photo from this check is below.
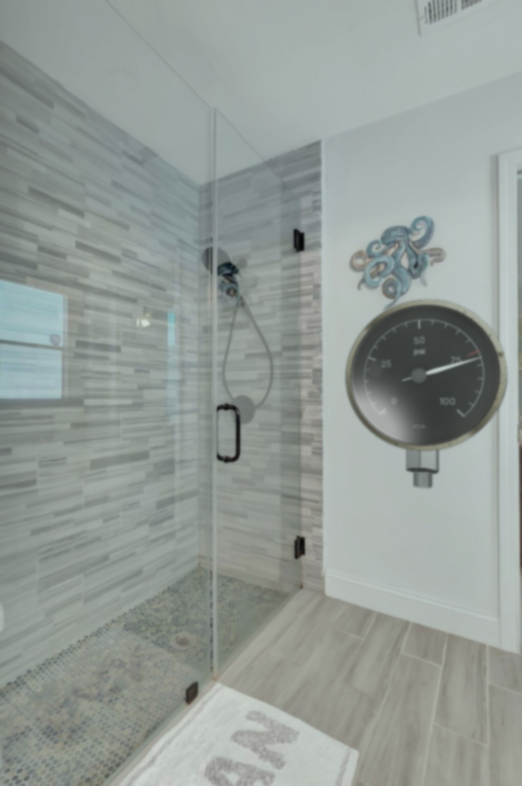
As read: 77.5,psi
